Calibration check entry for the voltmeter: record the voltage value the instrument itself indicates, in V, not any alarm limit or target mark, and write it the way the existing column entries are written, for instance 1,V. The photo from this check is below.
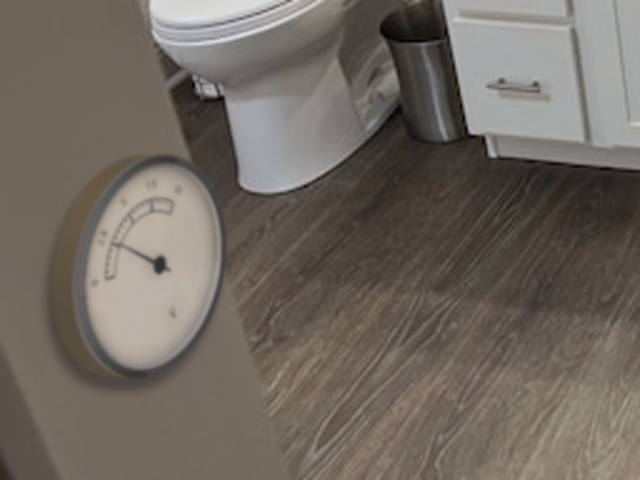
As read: 2.5,V
